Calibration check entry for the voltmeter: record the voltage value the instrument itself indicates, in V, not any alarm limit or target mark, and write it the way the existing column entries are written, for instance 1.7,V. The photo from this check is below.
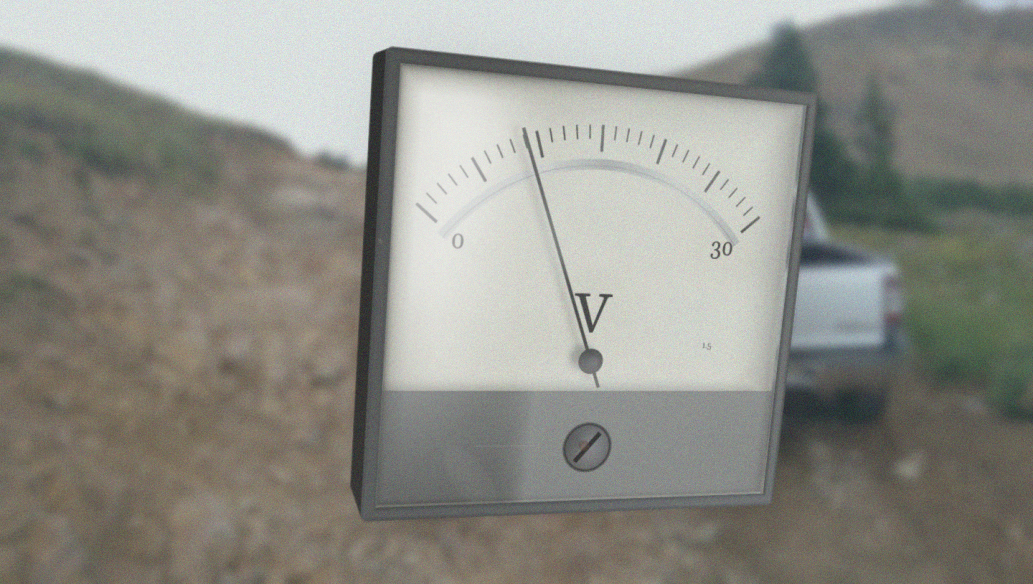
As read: 9,V
